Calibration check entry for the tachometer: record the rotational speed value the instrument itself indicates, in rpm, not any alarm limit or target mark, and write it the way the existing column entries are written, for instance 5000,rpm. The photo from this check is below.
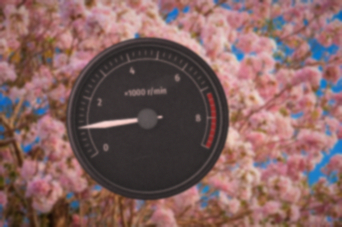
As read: 1000,rpm
